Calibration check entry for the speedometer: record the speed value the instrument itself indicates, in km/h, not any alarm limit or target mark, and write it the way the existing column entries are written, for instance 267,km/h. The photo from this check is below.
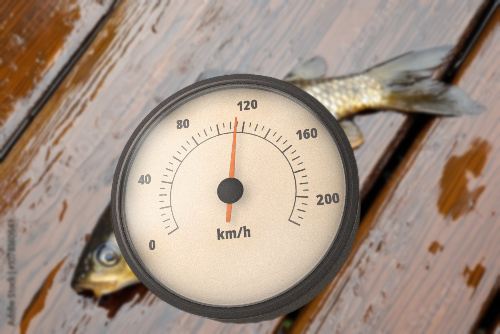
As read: 115,km/h
